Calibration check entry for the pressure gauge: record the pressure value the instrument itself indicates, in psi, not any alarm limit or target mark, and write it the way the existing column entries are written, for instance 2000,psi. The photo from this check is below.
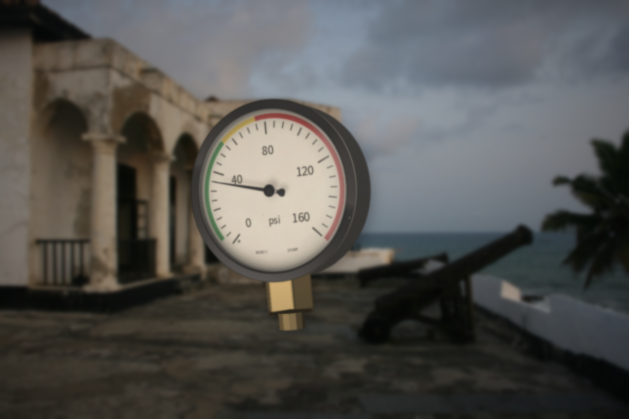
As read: 35,psi
